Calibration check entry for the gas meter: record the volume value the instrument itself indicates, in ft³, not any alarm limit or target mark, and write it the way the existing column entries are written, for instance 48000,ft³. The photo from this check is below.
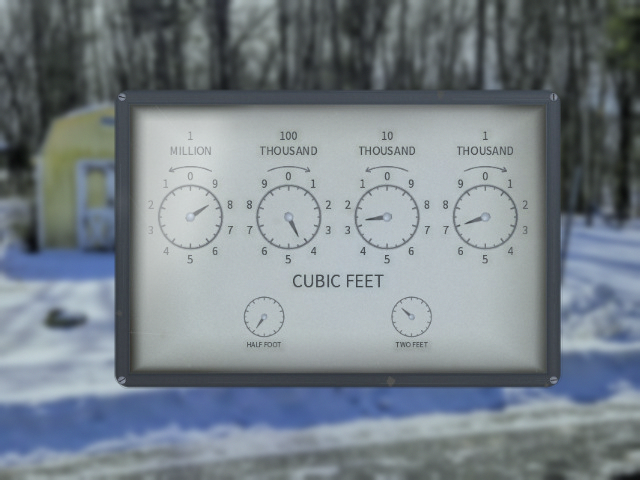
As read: 842700,ft³
